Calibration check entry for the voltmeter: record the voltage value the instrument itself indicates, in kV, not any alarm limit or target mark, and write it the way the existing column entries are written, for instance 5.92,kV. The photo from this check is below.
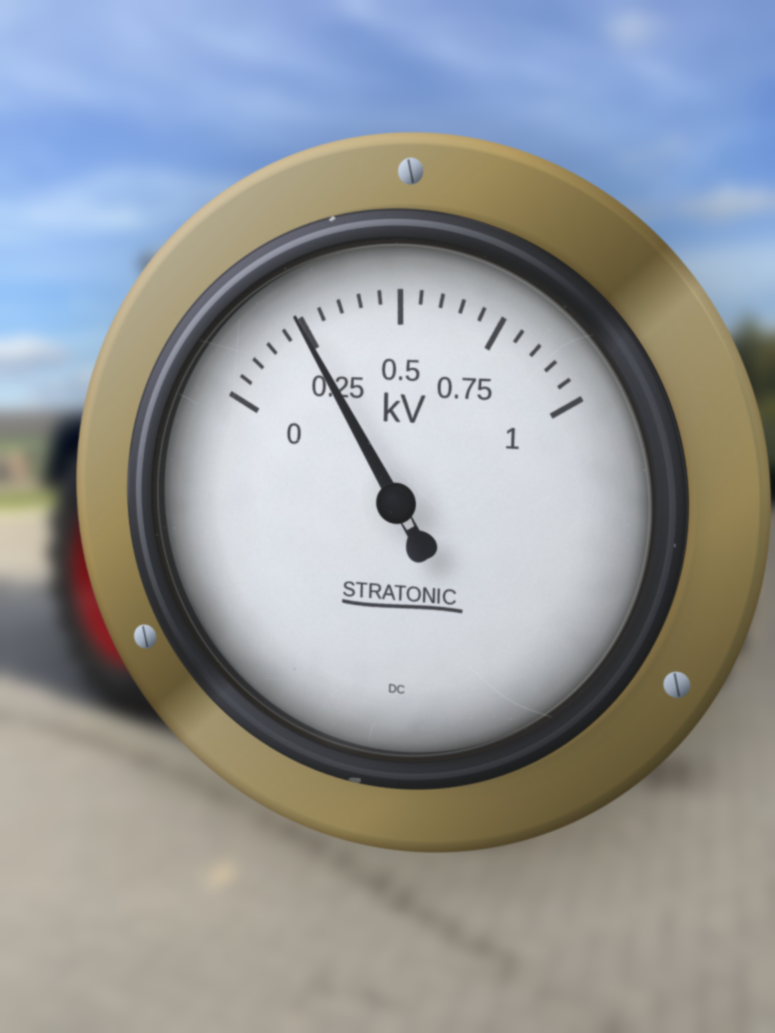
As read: 0.25,kV
